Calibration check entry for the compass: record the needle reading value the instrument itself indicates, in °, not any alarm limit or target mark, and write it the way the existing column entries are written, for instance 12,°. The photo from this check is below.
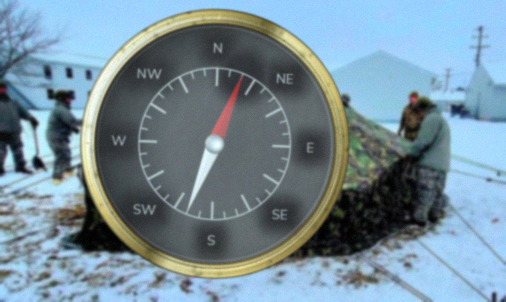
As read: 20,°
